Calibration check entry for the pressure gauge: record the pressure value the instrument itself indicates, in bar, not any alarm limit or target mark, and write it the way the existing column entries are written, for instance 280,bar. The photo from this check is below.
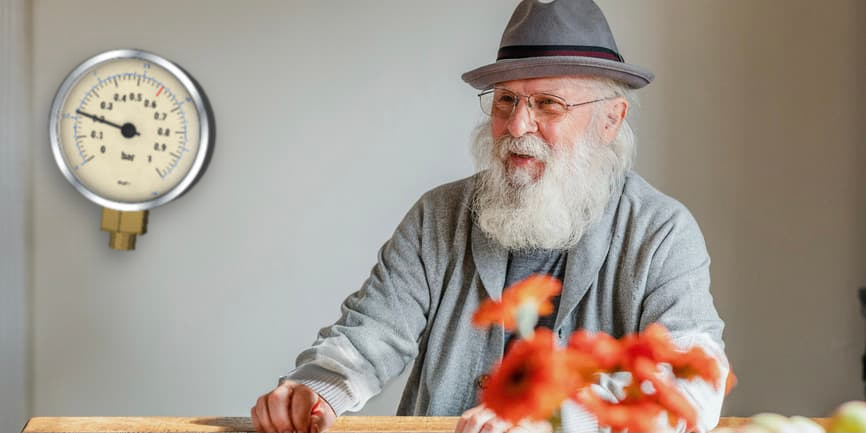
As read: 0.2,bar
